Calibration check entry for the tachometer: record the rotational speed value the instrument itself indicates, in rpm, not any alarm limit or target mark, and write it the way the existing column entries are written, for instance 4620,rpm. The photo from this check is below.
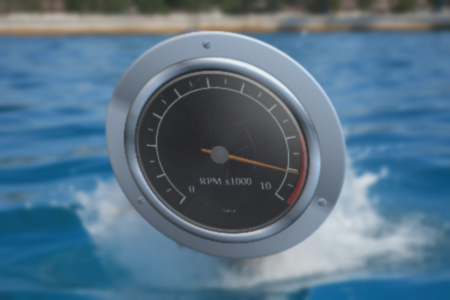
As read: 9000,rpm
